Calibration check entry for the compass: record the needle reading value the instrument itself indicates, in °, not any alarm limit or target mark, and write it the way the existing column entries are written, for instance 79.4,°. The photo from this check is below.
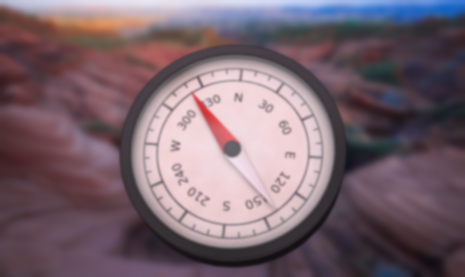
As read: 320,°
